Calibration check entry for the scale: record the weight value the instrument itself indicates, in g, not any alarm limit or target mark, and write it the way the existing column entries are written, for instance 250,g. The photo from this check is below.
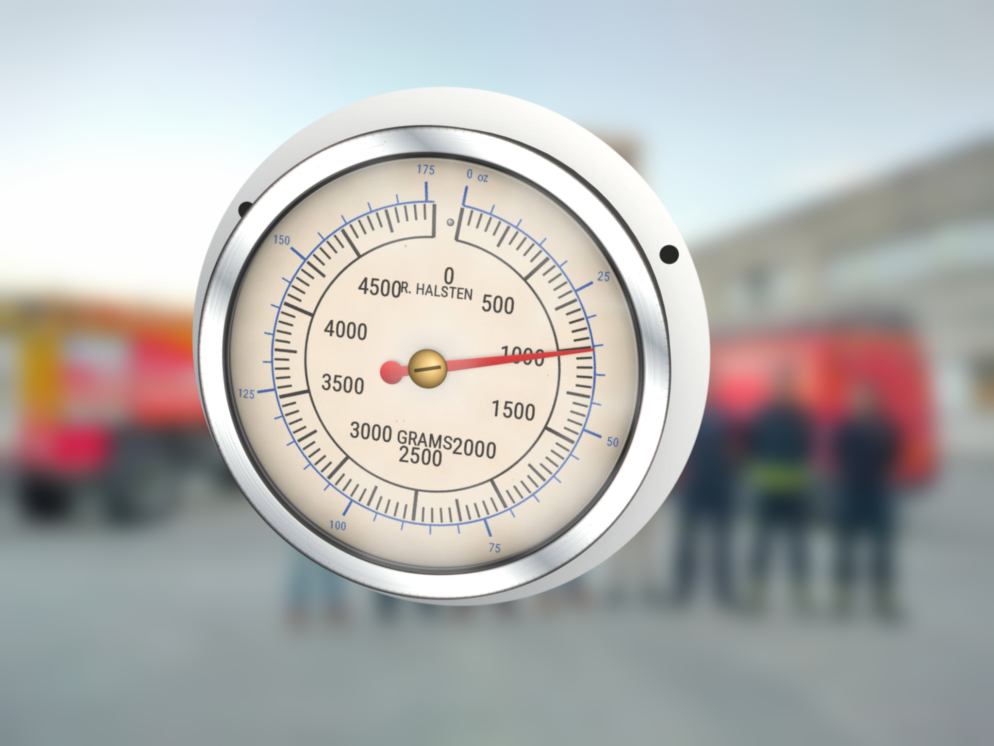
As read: 1000,g
